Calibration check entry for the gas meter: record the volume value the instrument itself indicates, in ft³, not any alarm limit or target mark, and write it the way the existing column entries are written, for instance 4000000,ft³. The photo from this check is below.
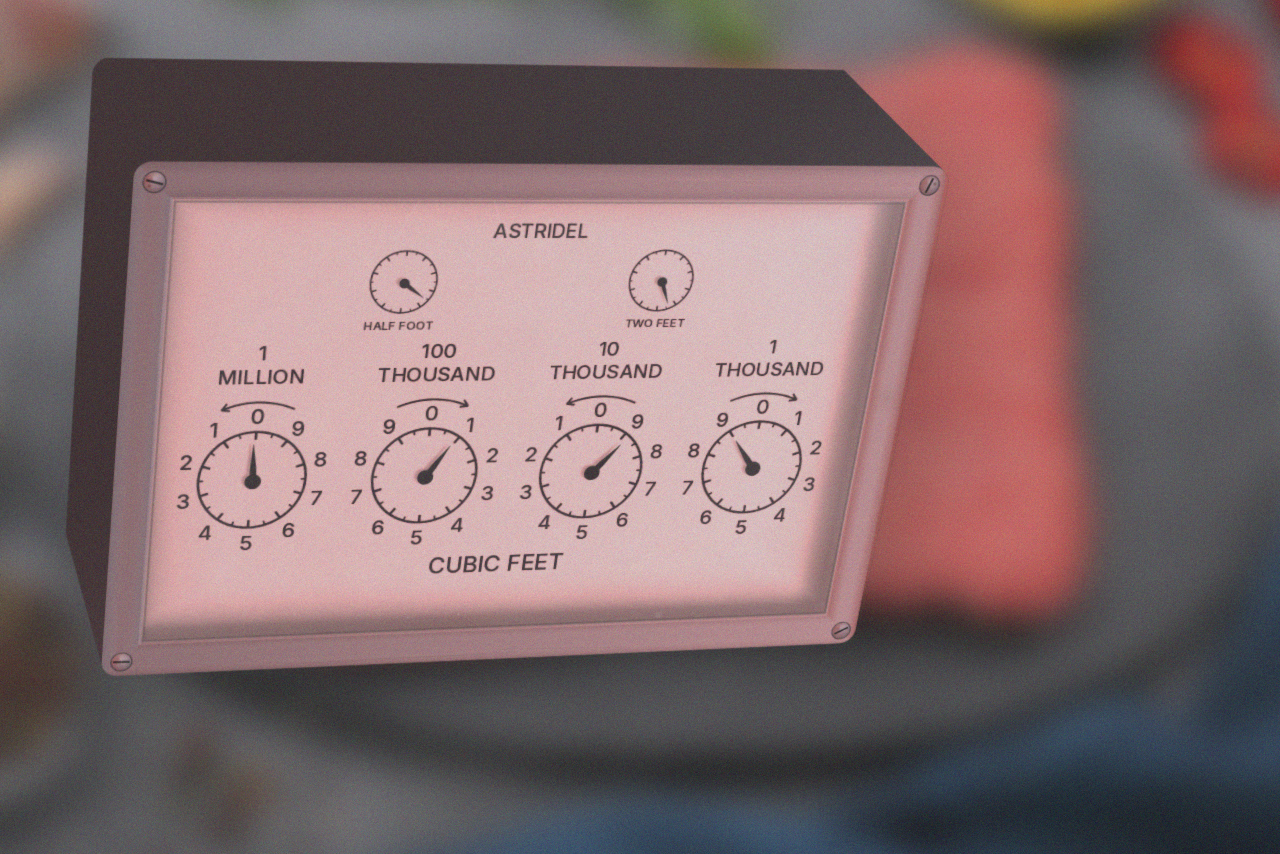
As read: 8900,ft³
